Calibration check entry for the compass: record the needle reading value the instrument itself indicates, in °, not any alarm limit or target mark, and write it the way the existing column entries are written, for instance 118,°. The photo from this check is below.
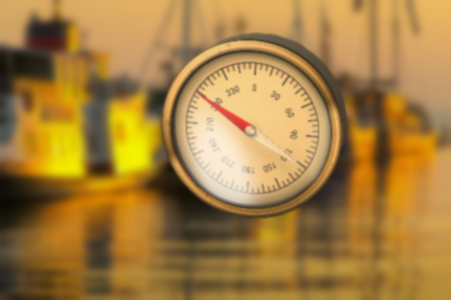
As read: 300,°
